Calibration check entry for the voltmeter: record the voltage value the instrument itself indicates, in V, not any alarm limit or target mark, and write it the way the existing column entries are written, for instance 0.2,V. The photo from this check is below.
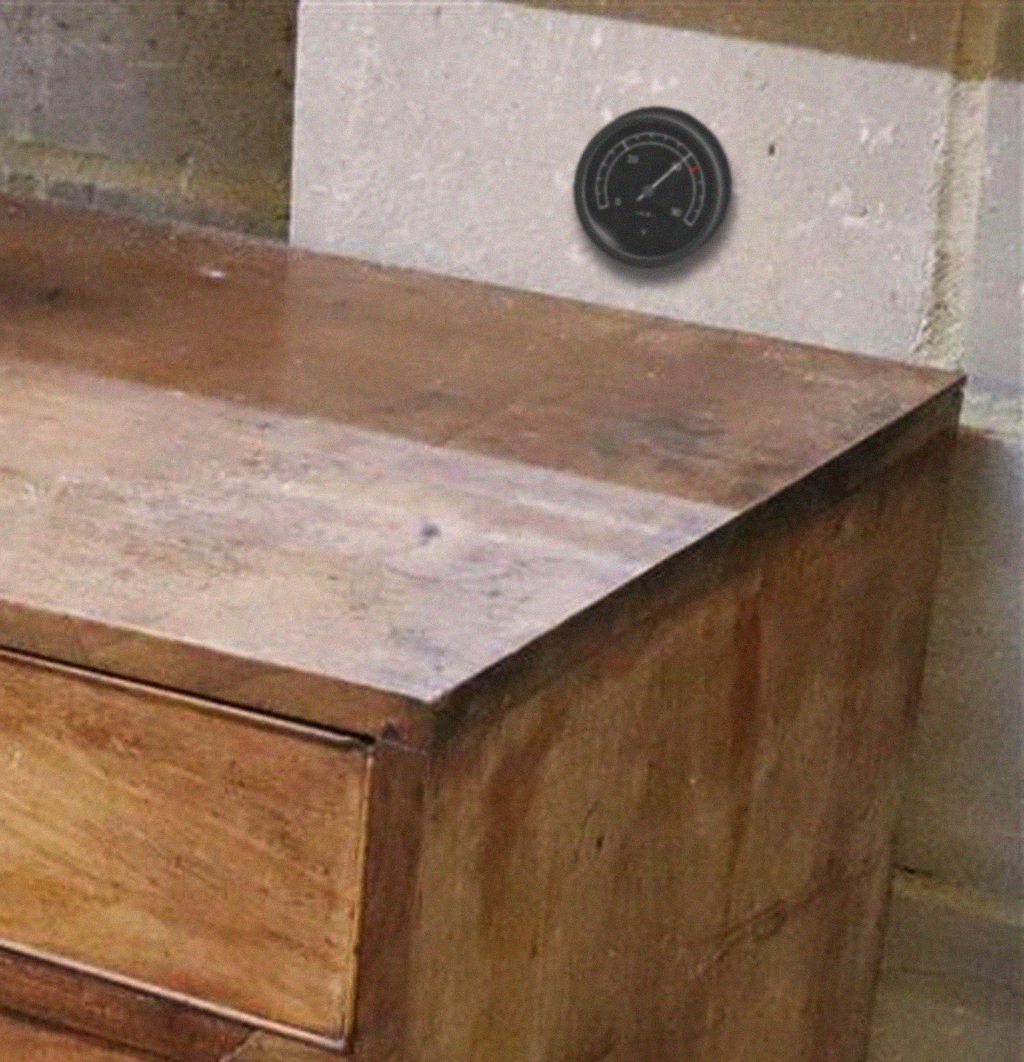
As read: 20,V
